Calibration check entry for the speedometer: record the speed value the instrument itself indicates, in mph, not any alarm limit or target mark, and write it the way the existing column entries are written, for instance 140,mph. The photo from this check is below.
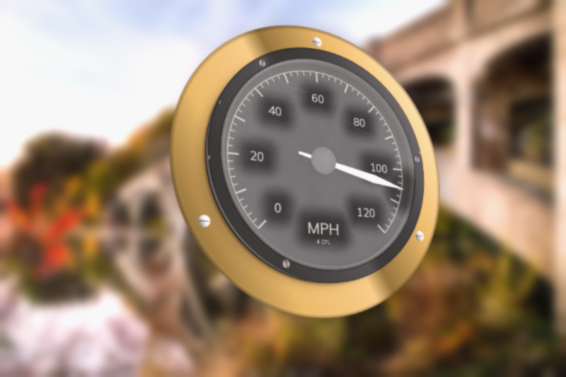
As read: 106,mph
